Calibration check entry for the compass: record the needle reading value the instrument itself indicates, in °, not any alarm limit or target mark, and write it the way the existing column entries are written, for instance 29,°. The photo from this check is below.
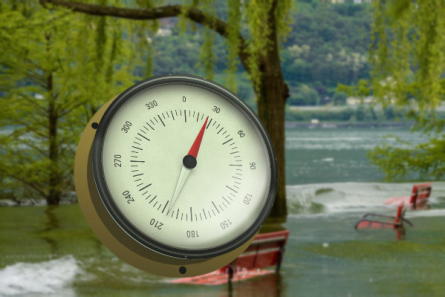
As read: 25,°
